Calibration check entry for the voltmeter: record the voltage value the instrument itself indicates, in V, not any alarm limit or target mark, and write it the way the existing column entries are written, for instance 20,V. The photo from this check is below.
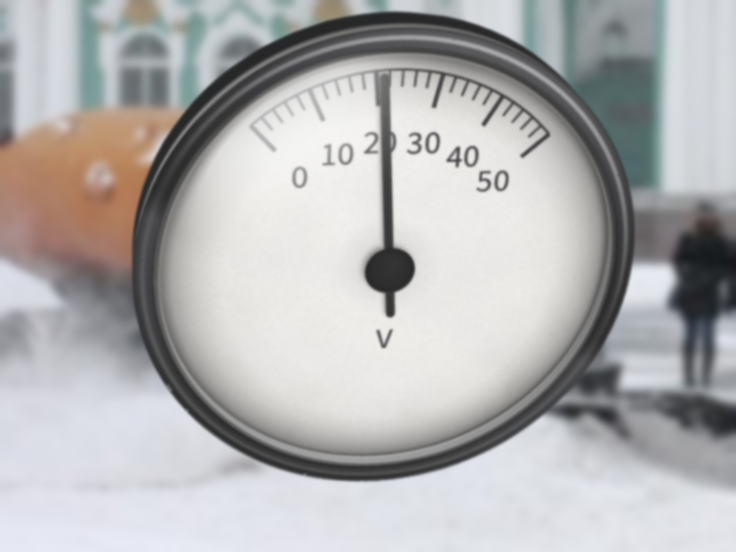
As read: 21,V
